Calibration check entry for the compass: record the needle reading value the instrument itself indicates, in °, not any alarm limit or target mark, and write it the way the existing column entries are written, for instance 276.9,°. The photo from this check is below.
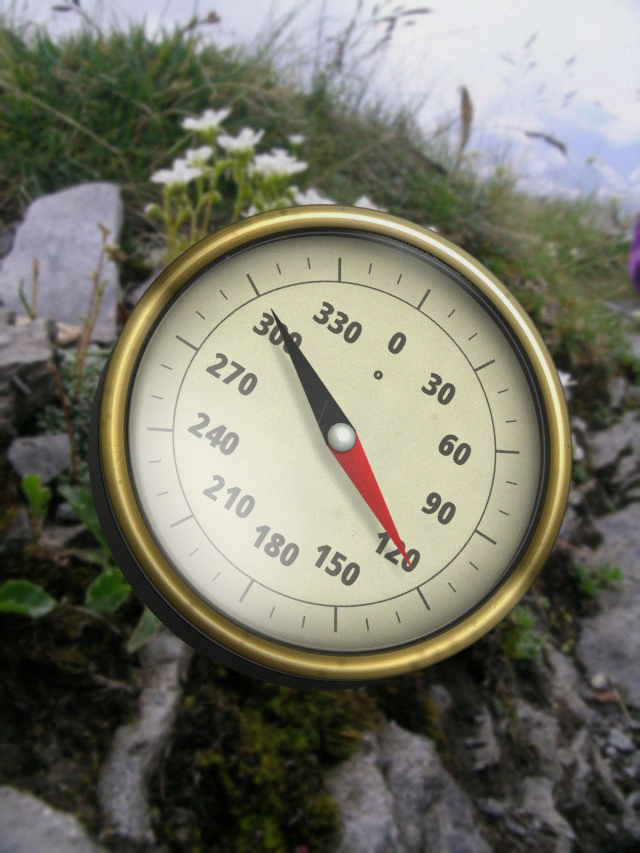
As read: 120,°
